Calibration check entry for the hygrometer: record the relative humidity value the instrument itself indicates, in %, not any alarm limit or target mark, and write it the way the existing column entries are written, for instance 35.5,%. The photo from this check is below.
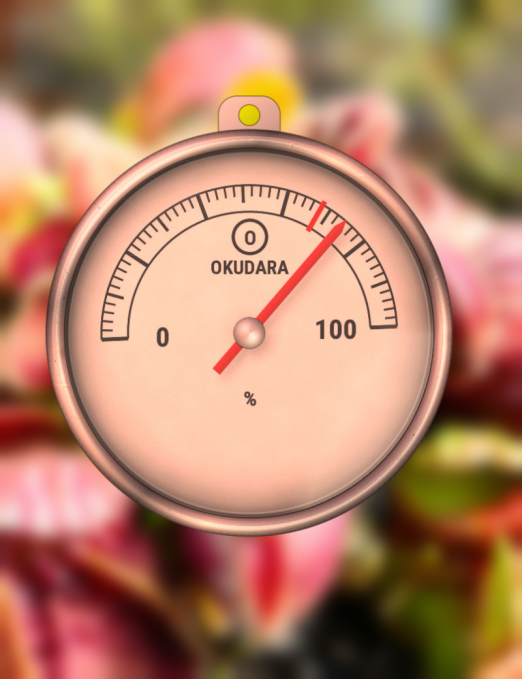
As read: 74,%
